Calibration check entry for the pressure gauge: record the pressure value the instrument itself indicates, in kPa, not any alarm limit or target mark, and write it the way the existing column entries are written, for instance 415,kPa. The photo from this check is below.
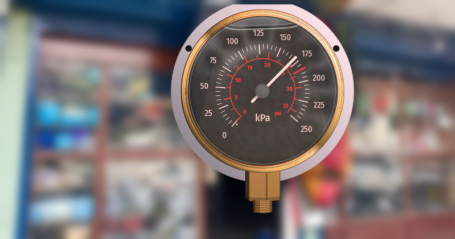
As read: 170,kPa
